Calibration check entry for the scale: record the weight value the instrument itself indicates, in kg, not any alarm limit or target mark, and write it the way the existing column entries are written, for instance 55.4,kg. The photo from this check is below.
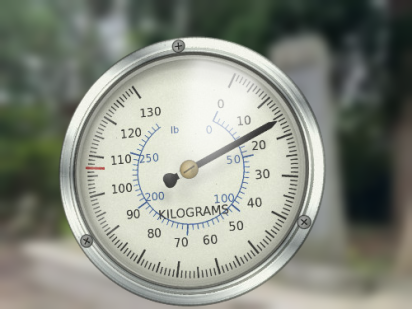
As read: 16,kg
